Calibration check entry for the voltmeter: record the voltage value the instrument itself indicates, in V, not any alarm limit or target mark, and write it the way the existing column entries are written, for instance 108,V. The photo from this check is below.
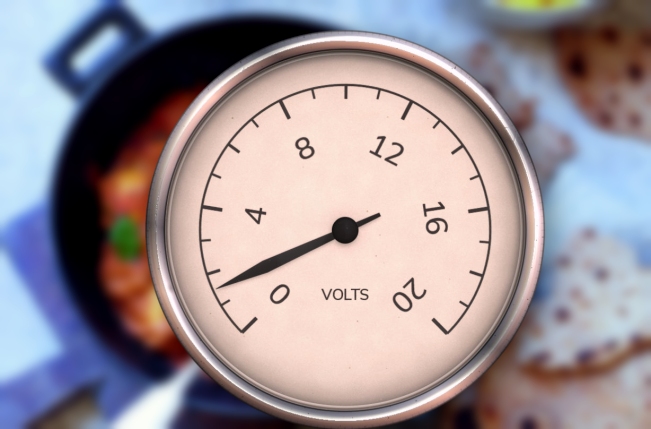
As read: 1.5,V
